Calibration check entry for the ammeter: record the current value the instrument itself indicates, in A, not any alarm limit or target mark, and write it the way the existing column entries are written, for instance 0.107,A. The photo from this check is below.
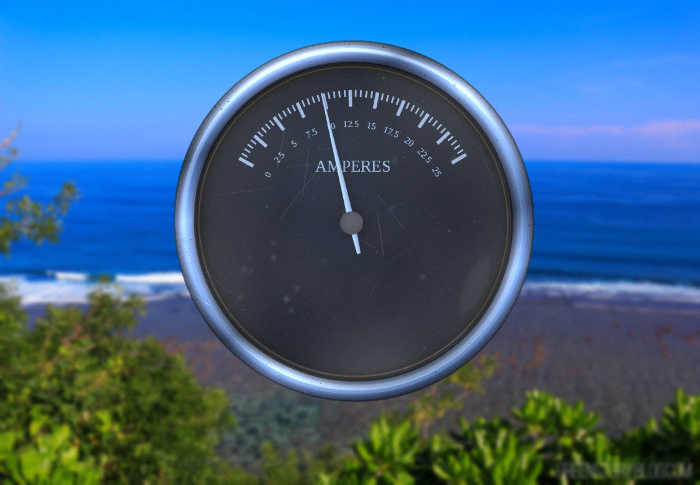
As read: 10,A
